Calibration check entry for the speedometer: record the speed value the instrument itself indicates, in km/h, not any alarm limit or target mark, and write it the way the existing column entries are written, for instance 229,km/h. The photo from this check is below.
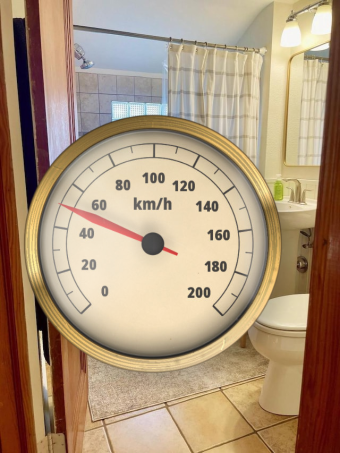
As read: 50,km/h
